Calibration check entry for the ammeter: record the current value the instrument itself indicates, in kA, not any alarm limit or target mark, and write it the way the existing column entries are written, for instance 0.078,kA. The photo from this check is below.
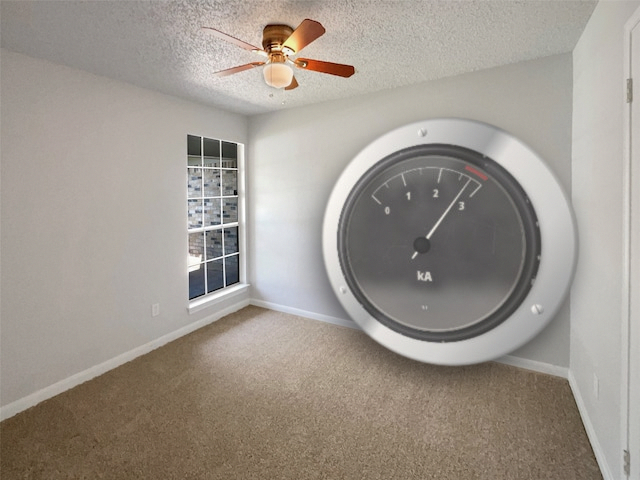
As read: 2.75,kA
